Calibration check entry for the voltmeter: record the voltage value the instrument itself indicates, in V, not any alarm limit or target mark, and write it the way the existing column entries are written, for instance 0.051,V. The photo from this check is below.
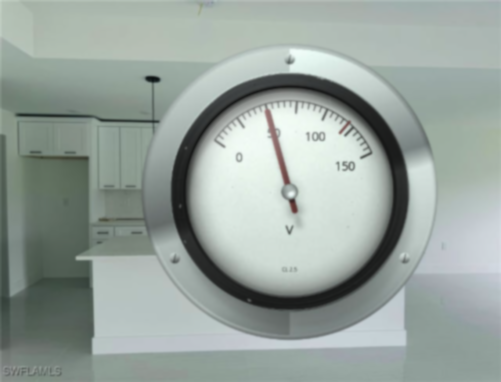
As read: 50,V
